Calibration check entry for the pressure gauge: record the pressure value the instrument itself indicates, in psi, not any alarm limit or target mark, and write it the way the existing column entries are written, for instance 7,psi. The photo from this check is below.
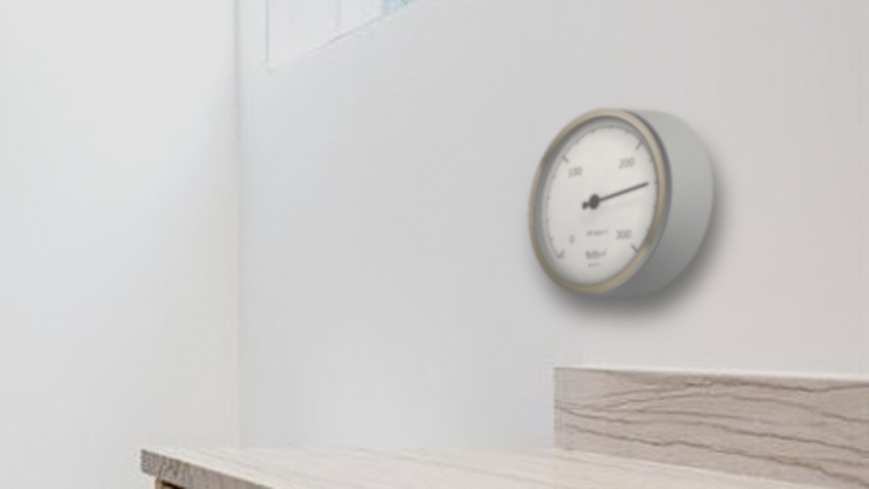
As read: 240,psi
